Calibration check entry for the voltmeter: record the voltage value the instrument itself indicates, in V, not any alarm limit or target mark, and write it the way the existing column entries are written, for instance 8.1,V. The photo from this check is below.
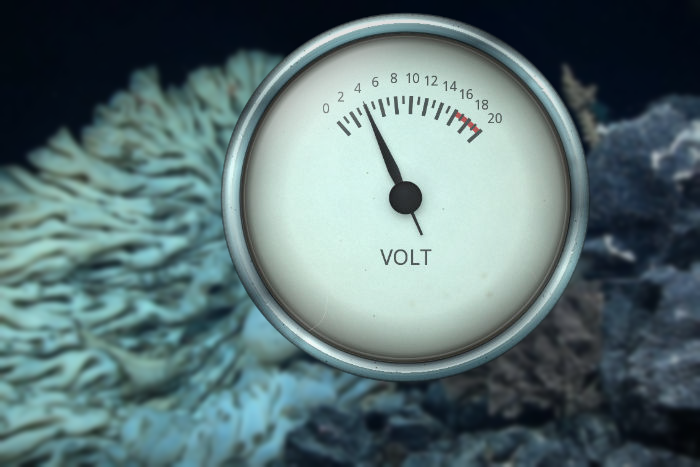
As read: 4,V
